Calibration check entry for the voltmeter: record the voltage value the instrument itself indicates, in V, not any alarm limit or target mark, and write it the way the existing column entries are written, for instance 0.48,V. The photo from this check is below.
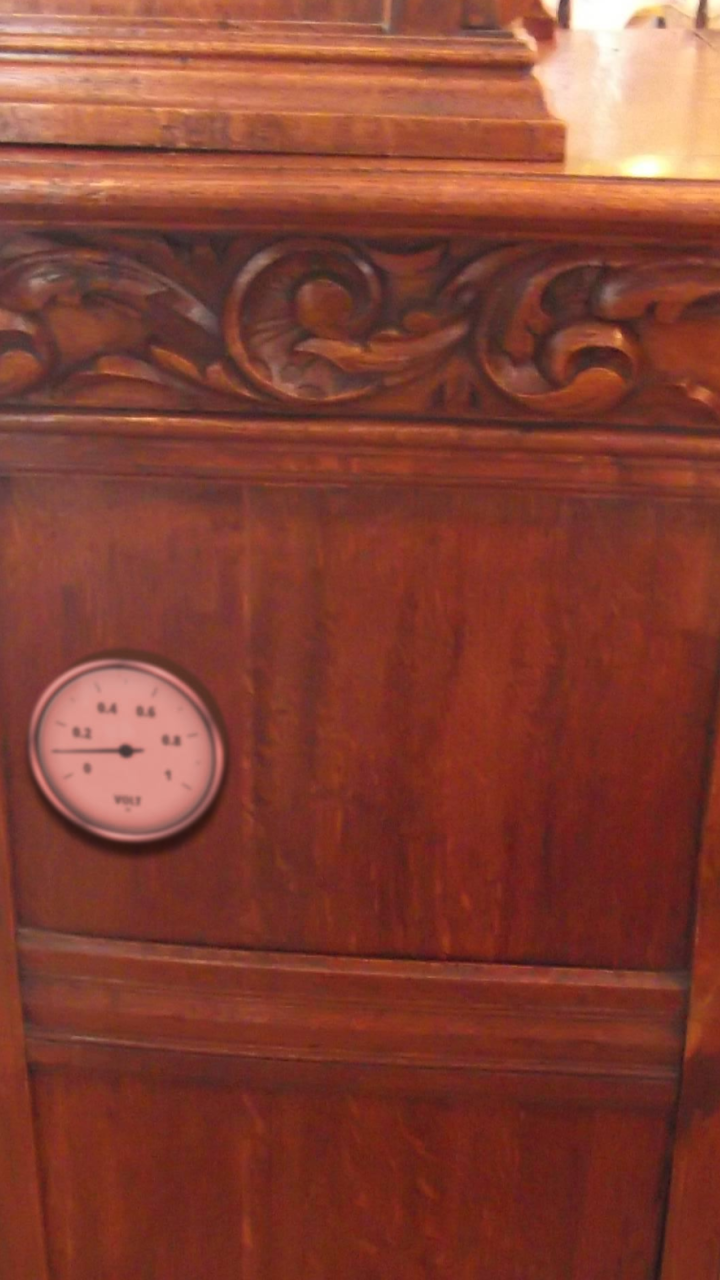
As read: 0.1,V
